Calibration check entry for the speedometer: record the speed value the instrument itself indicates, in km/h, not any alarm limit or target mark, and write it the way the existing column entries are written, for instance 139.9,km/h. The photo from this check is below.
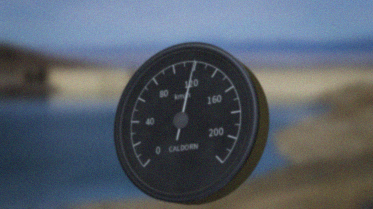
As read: 120,km/h
